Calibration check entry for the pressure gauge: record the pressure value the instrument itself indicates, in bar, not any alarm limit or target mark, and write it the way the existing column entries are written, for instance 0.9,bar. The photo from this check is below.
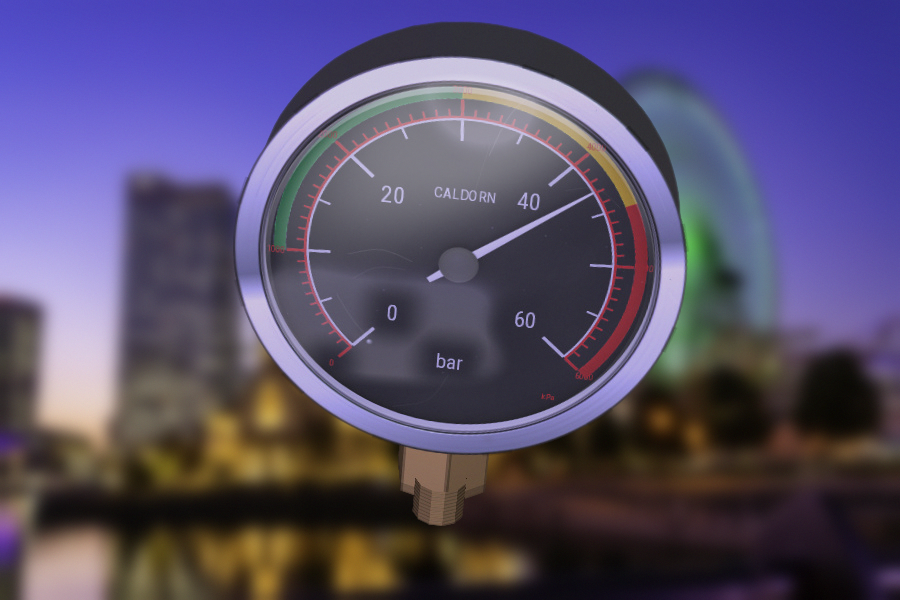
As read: 42.5,bar
